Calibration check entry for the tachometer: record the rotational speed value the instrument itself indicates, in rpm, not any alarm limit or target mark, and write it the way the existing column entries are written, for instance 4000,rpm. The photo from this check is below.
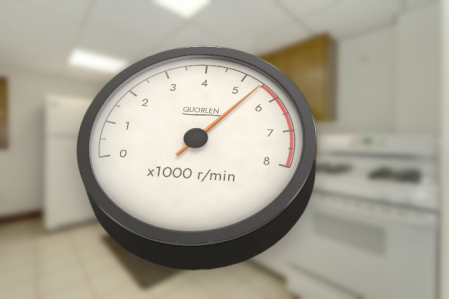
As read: 5500,rpm
